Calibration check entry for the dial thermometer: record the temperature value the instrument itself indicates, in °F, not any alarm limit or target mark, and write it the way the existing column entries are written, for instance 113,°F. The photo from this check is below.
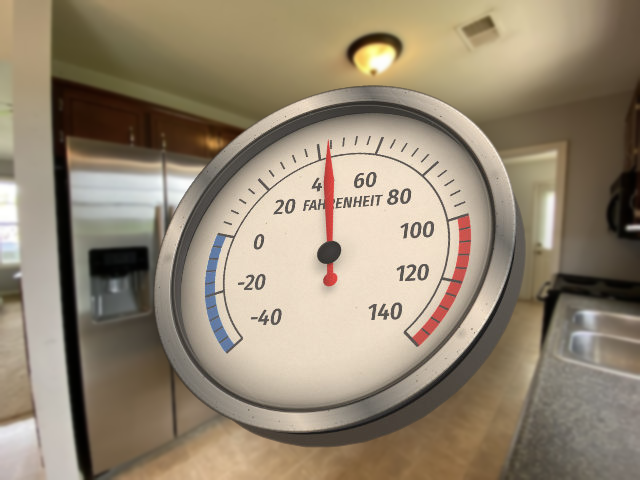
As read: 44,°F
